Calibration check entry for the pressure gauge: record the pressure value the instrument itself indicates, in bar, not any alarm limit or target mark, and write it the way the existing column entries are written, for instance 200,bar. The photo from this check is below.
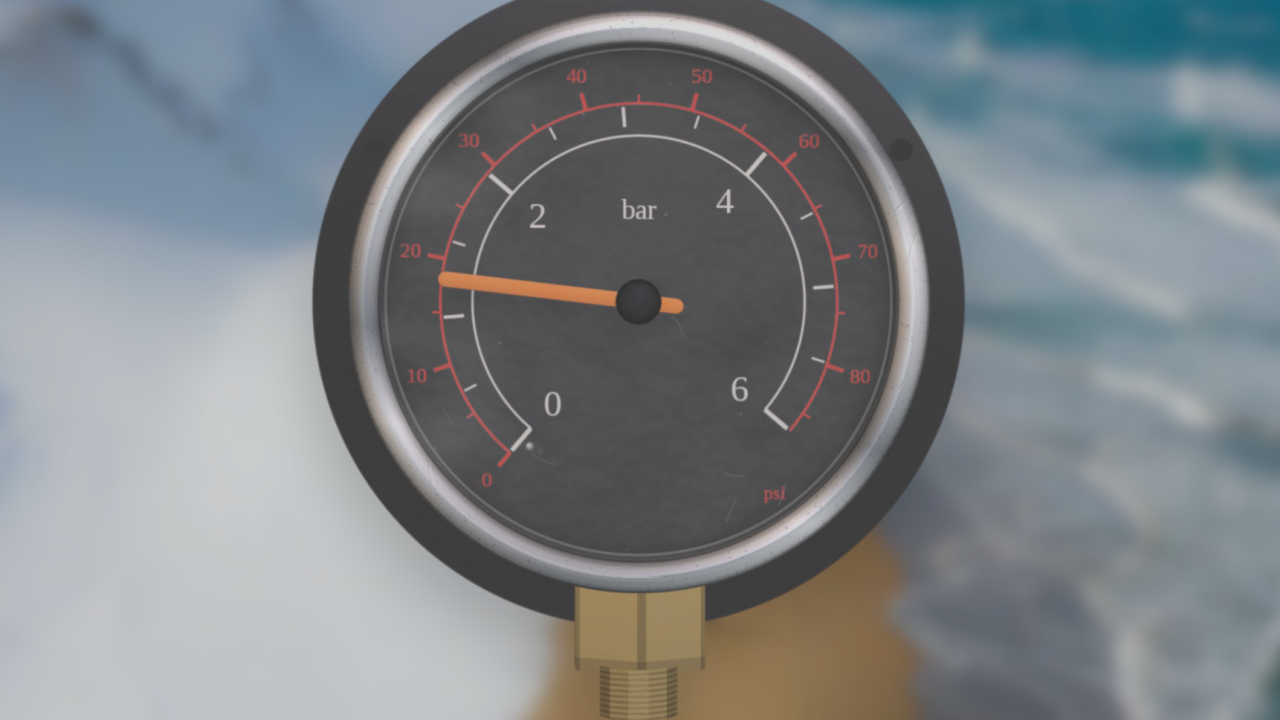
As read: 1.25,bar
